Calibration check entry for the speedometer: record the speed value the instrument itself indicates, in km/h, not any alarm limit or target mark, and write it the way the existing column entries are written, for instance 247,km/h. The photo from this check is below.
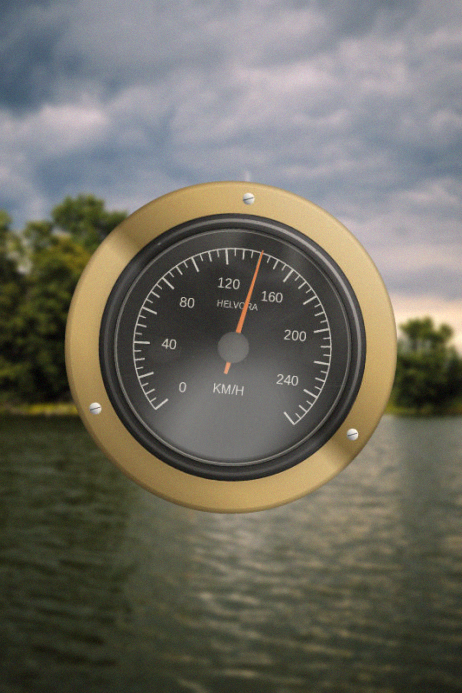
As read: 140,km/h
